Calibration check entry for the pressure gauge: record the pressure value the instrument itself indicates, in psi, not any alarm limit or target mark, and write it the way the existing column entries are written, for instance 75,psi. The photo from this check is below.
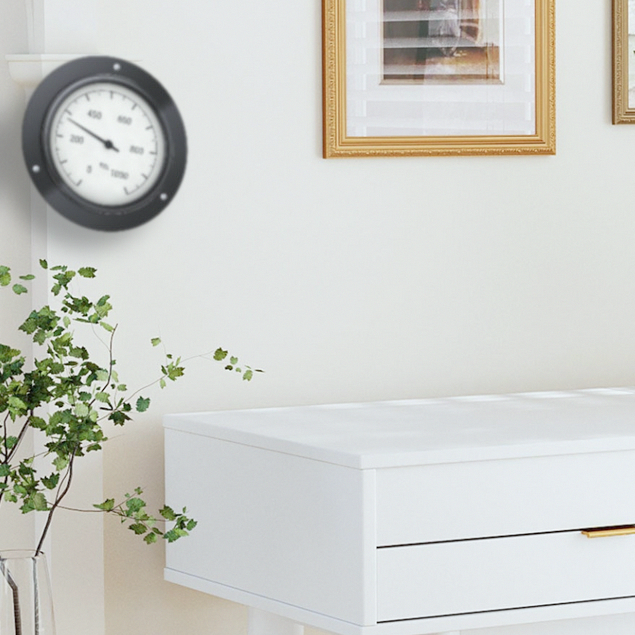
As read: 275,psi
